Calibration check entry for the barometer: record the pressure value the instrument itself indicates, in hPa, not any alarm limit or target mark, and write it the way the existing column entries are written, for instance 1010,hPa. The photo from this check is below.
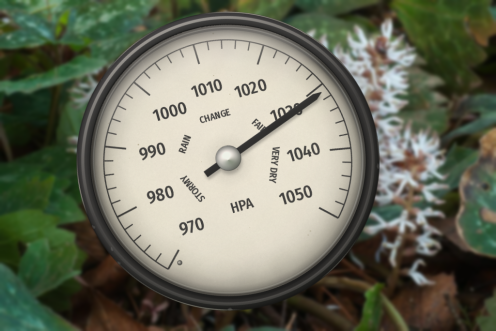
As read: 1031,hPa
